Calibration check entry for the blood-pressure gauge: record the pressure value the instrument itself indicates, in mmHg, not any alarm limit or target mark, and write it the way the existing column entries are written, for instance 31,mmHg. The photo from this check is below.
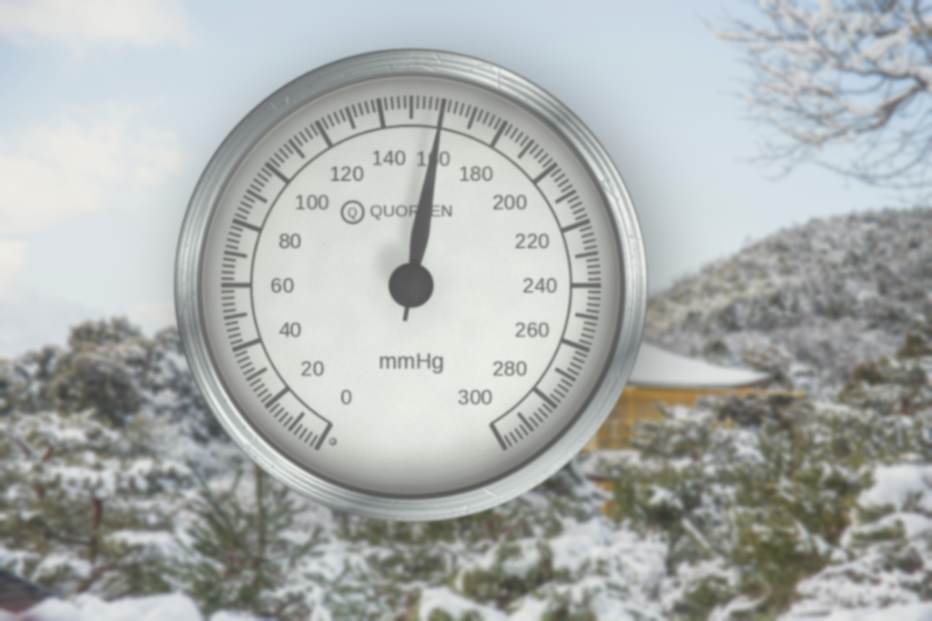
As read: 160,mmHg
